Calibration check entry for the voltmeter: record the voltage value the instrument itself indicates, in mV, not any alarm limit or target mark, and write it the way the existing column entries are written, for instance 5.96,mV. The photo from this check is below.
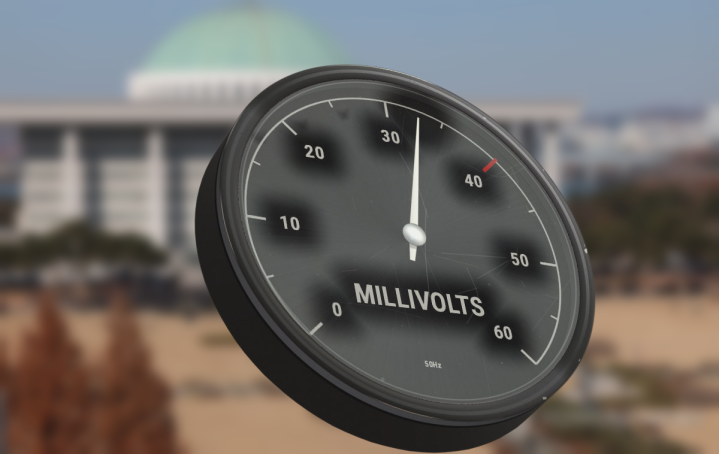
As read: 32.5,mV
